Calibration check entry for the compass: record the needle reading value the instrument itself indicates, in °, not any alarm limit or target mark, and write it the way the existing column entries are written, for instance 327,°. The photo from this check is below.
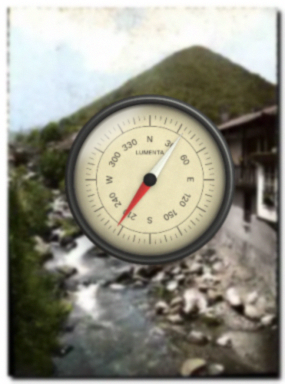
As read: 215,°
